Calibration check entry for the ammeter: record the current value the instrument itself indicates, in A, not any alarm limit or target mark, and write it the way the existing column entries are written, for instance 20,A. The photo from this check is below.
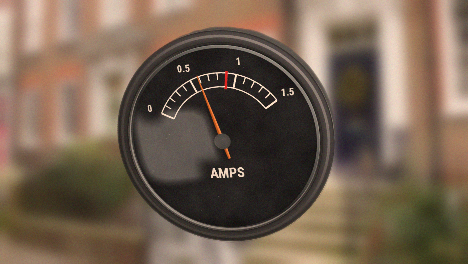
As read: 0.6,A
